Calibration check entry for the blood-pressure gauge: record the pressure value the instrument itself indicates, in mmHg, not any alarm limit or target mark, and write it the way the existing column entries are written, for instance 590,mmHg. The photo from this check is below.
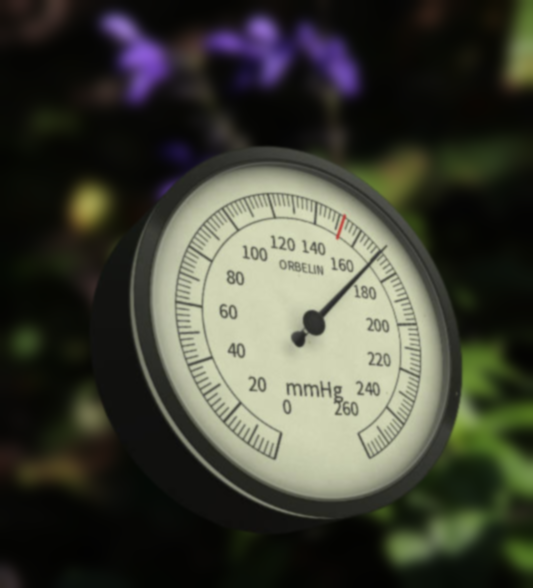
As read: 170,mmHg
